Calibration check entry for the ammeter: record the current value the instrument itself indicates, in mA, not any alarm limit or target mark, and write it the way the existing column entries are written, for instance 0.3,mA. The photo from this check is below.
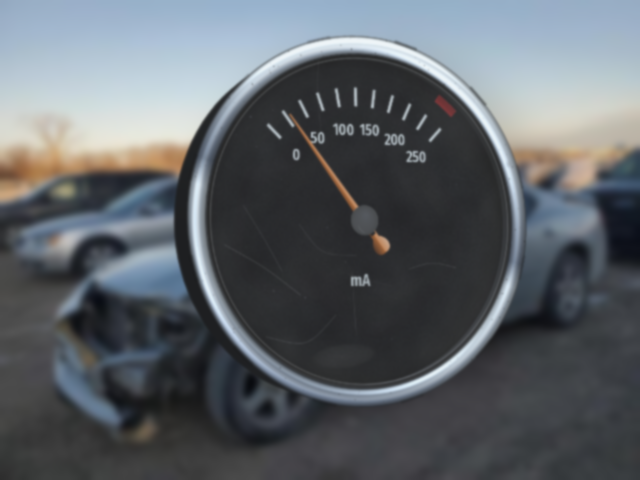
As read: 25,mA
